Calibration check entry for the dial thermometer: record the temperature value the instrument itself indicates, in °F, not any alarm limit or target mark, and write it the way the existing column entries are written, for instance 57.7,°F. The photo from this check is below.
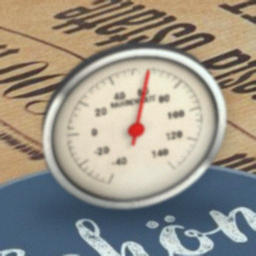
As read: 60,°F
